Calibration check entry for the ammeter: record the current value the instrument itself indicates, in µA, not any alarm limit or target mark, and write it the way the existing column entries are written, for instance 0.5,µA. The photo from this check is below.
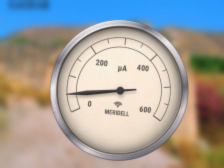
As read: 50,µA
